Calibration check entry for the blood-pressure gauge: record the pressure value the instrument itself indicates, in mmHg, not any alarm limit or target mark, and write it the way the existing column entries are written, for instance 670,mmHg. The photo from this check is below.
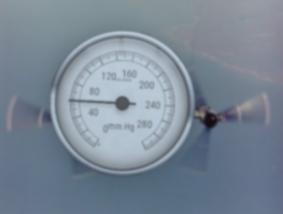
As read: 60,mmHg
